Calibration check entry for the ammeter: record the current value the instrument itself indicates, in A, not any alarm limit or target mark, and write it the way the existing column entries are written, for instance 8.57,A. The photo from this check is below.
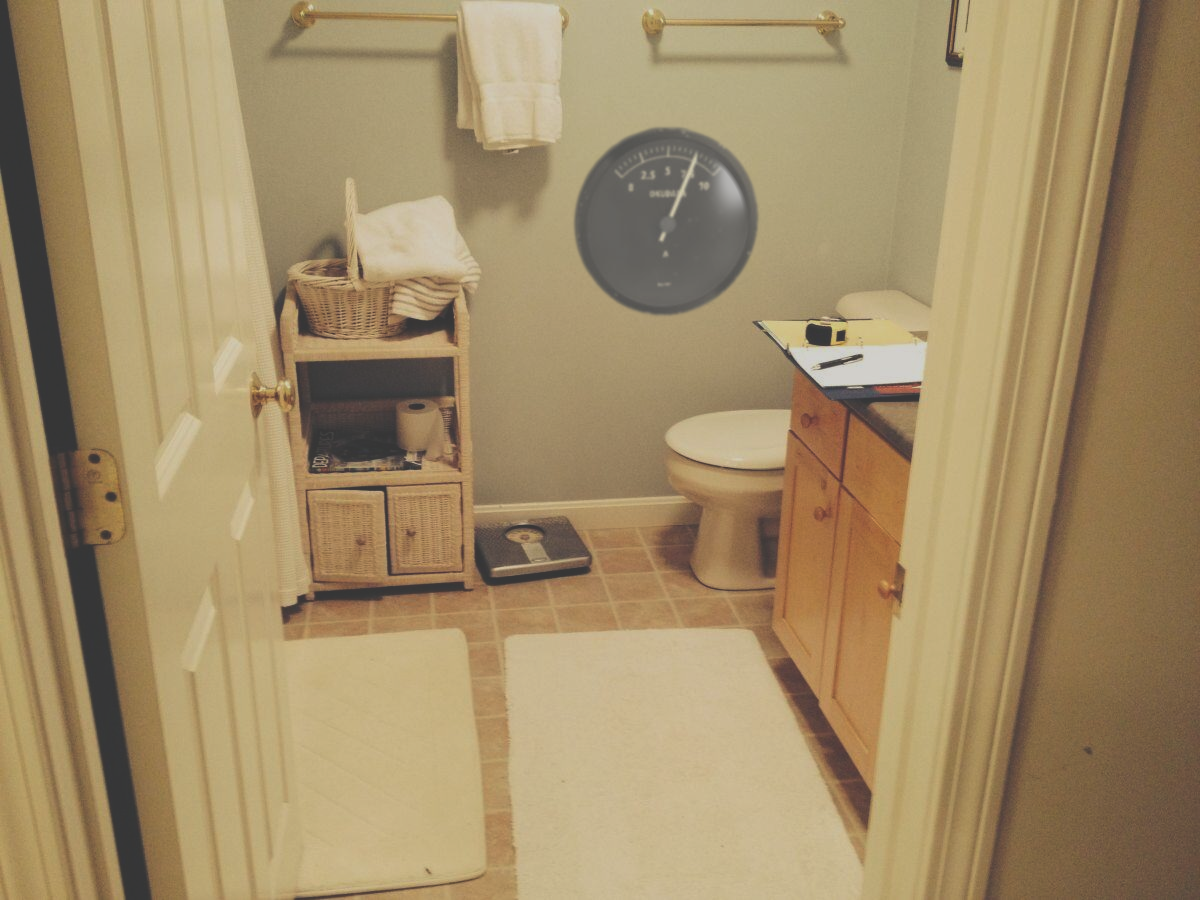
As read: 7.5,A
